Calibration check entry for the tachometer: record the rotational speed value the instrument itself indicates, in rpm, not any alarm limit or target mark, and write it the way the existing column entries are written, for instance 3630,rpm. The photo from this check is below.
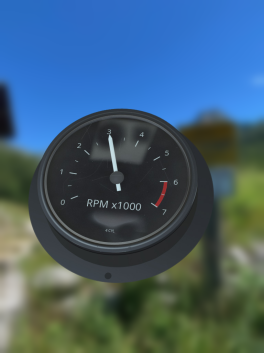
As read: 3000,rpm
